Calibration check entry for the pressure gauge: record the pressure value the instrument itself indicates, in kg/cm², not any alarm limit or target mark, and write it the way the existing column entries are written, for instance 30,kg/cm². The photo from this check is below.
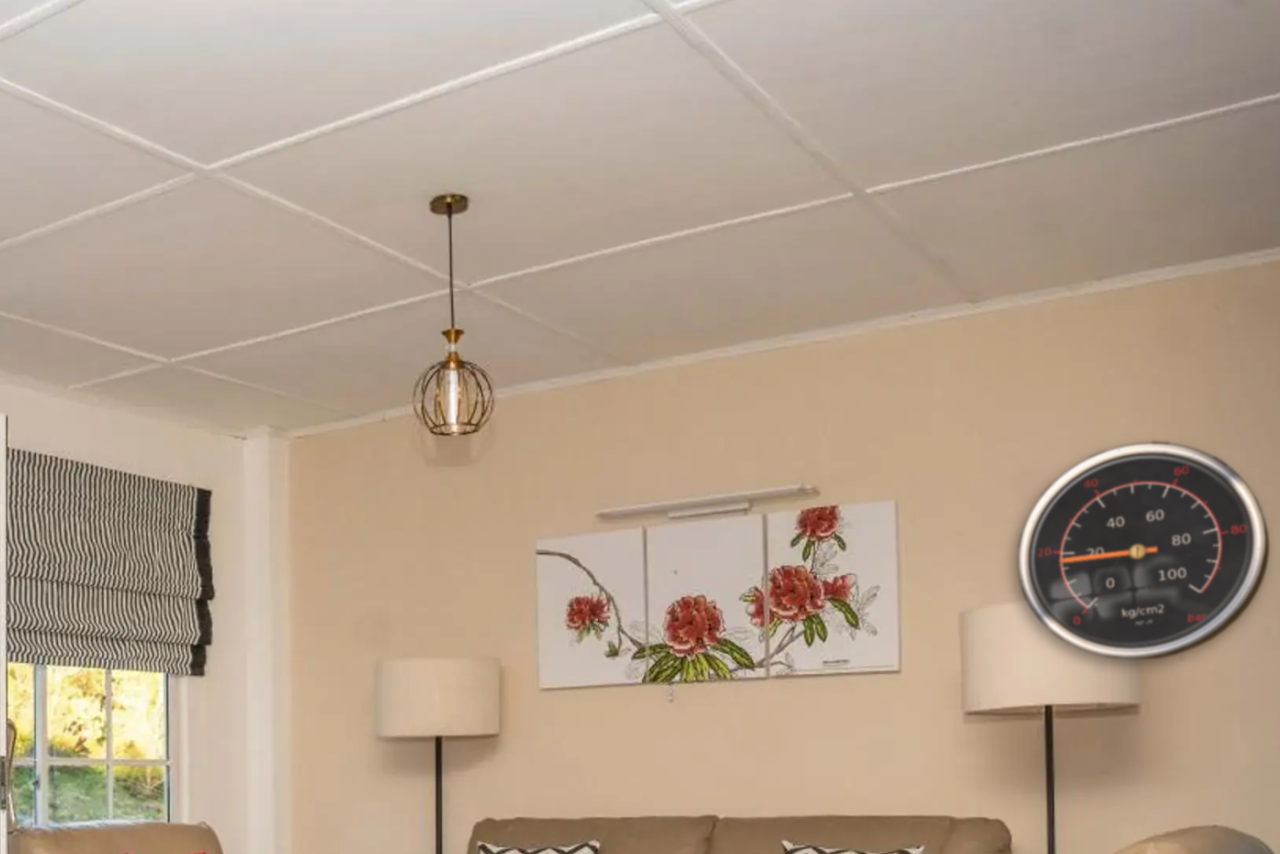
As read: 17.5,kg/cm²
